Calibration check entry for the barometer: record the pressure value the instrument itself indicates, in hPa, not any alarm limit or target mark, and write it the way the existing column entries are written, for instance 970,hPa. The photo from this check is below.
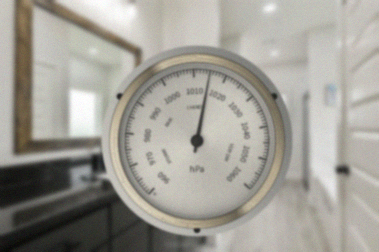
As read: 1015,hPa
